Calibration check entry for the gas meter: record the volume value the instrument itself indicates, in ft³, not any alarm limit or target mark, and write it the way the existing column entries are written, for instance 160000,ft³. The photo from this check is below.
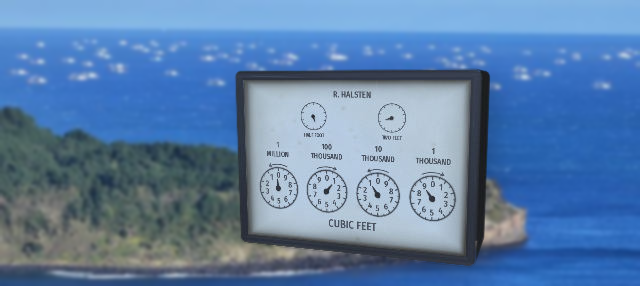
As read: 10900,ft³
